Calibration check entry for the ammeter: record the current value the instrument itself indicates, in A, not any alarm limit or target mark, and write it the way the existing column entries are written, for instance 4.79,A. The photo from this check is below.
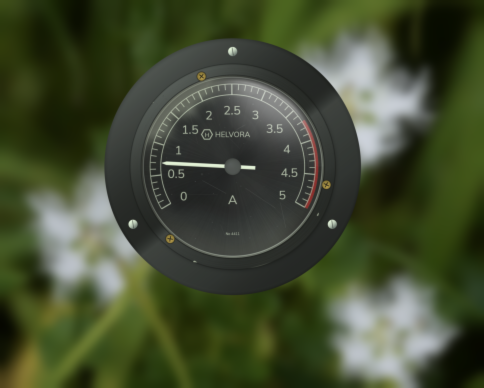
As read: 0.7,A
